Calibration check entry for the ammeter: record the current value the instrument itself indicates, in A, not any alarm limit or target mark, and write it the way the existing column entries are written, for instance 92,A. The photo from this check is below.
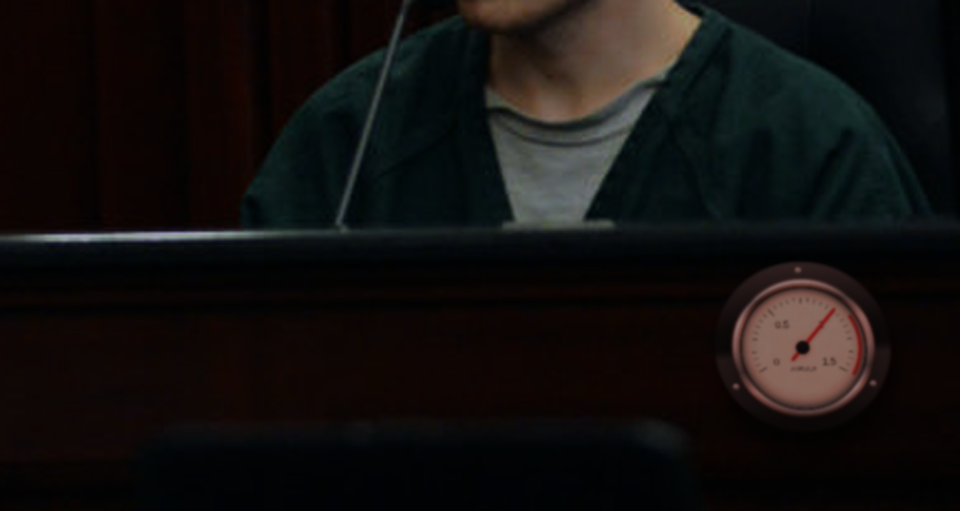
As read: 1,A
